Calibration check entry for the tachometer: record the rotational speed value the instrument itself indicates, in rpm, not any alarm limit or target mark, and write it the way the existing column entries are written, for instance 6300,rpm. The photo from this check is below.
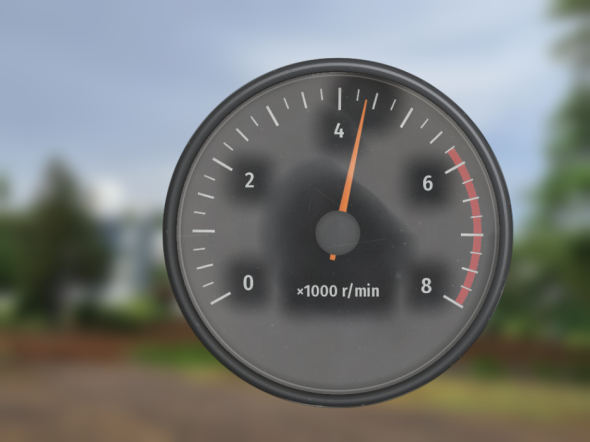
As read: 4375,rpm
